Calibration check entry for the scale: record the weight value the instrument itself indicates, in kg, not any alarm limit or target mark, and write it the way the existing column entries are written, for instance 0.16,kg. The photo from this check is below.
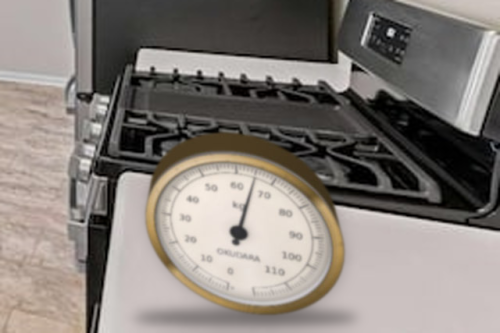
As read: 65,kg
